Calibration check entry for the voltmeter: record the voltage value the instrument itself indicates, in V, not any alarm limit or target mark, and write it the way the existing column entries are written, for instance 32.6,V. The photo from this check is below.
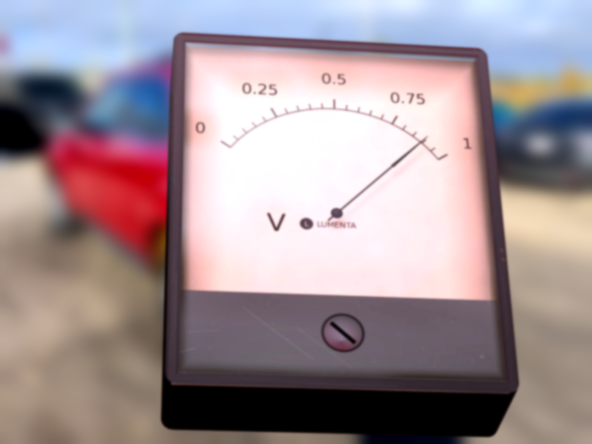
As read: 0.9,V
